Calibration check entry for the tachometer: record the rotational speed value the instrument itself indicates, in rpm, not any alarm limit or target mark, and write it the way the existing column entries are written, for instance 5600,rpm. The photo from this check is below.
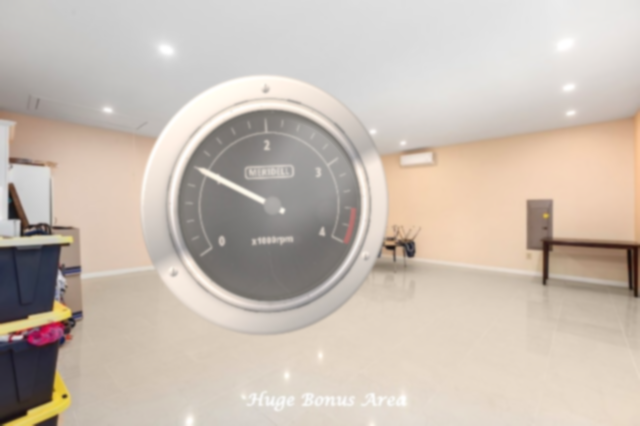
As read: 1000,rpm
